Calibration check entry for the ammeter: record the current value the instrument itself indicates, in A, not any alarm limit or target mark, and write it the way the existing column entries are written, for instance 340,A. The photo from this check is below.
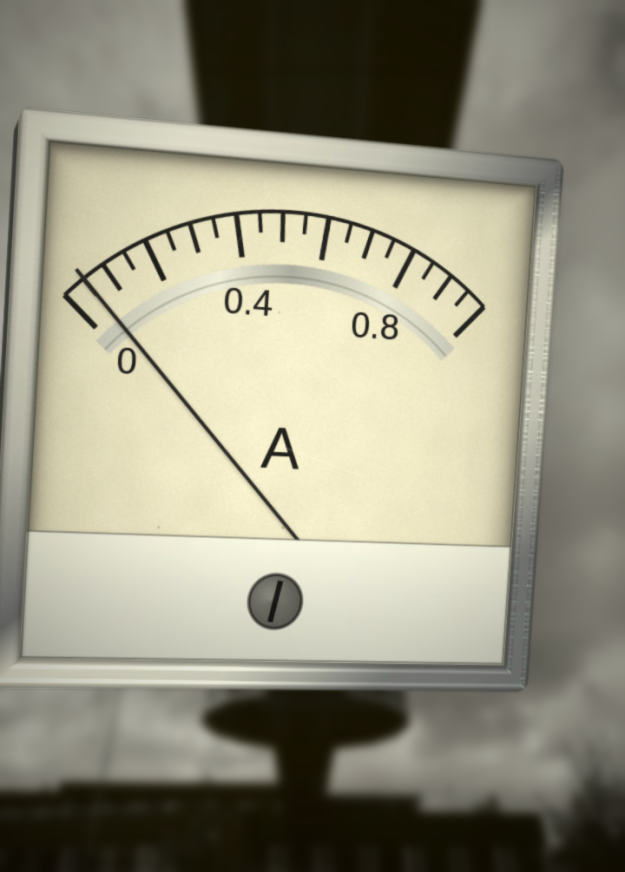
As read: 0.05,A
